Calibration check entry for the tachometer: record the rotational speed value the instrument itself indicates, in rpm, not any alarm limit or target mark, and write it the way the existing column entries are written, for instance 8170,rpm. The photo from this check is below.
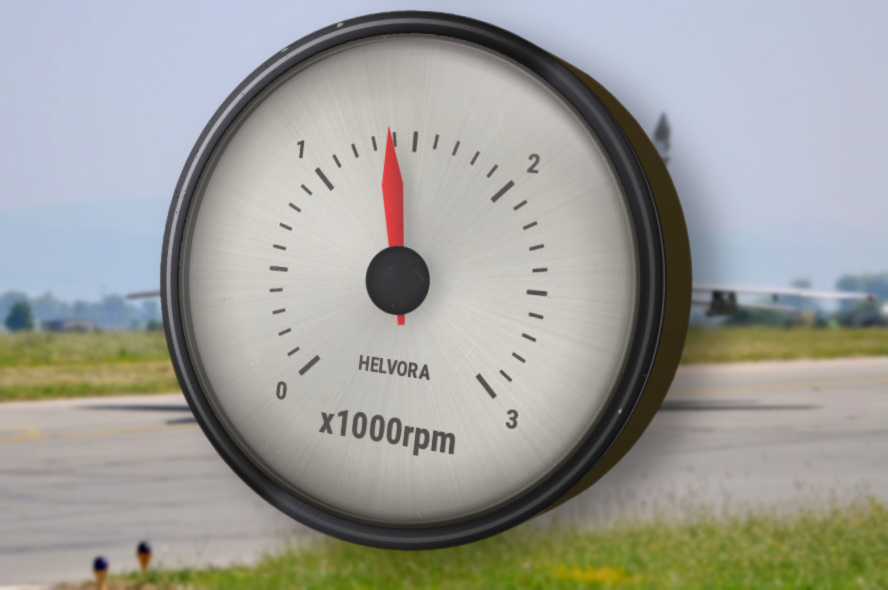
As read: 1400,rpm
